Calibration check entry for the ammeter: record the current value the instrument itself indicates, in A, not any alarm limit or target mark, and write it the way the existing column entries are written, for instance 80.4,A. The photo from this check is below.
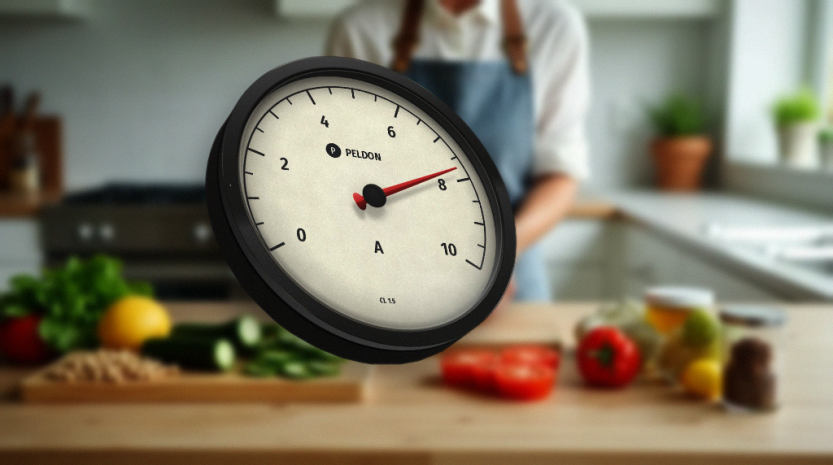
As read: 7.75,A
